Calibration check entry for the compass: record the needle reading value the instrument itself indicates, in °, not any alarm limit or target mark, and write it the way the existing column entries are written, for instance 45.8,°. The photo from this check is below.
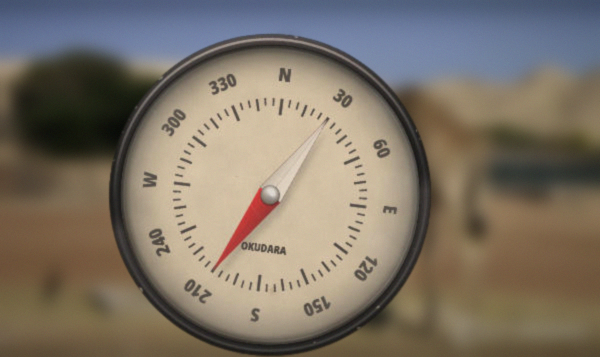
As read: 210,°
